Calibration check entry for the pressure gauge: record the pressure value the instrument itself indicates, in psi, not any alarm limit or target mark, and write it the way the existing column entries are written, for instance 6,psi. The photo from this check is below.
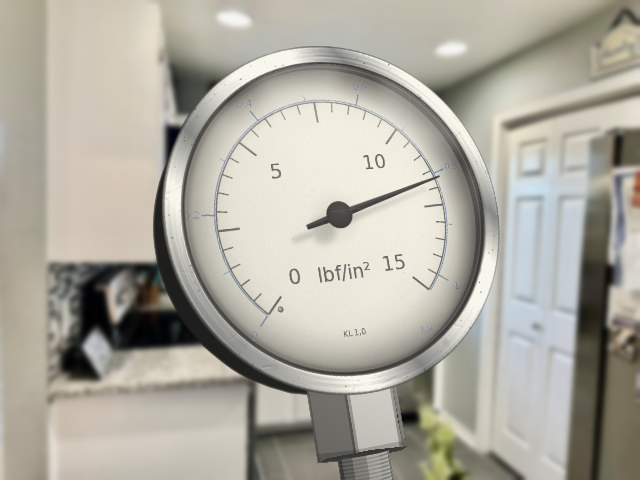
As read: 11.75,psi
